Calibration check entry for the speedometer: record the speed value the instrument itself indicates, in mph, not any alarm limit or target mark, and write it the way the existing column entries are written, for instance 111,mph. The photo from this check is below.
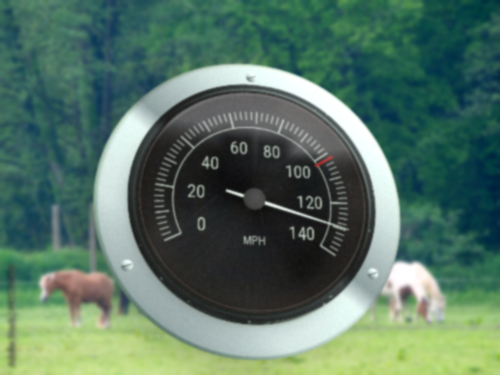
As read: 130,mph
